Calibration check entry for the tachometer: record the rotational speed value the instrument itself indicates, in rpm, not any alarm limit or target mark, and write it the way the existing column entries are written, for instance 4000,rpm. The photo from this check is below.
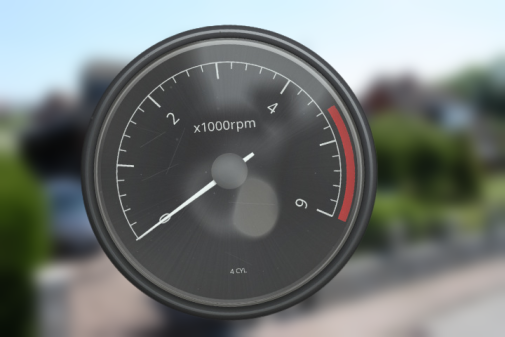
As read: 0,rpm
